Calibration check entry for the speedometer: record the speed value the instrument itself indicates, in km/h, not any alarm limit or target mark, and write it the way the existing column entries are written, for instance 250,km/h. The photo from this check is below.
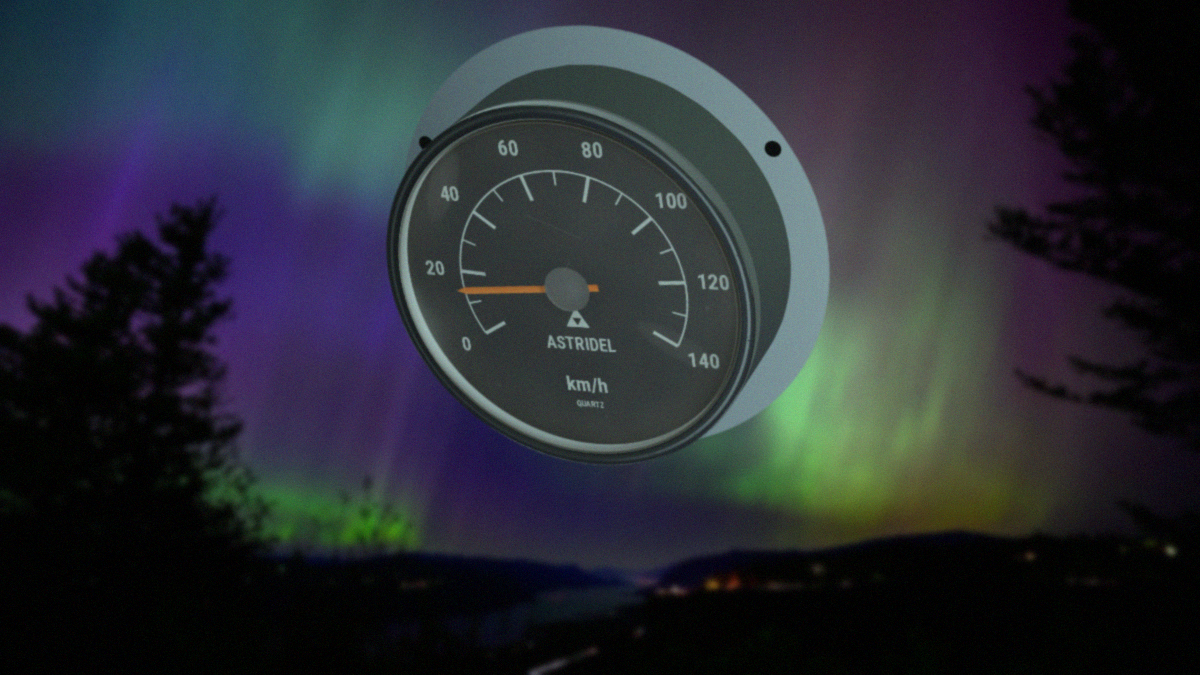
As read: 15,km/h
